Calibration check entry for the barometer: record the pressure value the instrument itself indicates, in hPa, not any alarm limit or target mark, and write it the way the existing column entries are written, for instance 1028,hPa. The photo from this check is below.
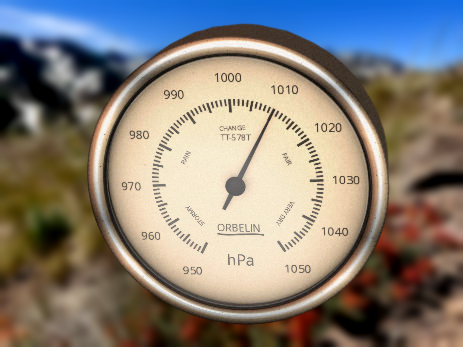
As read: 1010,hPa
